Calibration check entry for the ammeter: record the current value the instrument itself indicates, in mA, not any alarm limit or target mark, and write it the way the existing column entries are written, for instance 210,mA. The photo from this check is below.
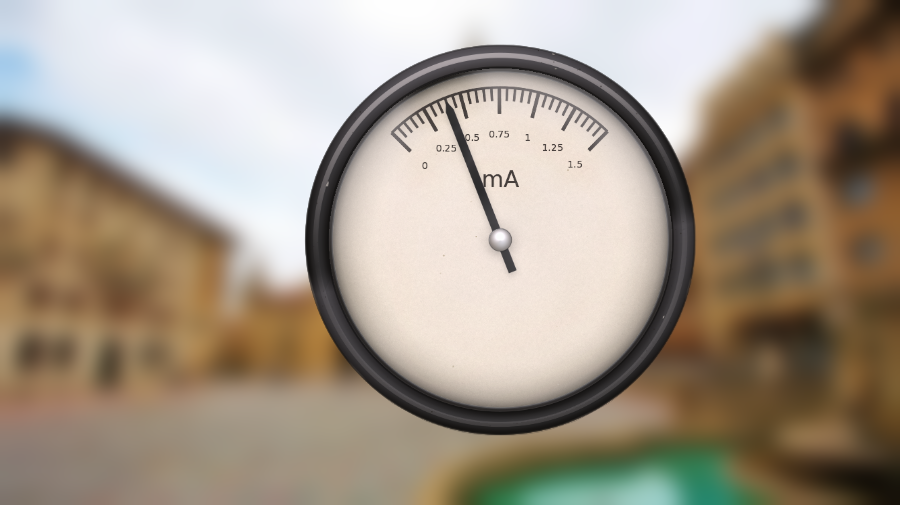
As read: 0.4,mA
